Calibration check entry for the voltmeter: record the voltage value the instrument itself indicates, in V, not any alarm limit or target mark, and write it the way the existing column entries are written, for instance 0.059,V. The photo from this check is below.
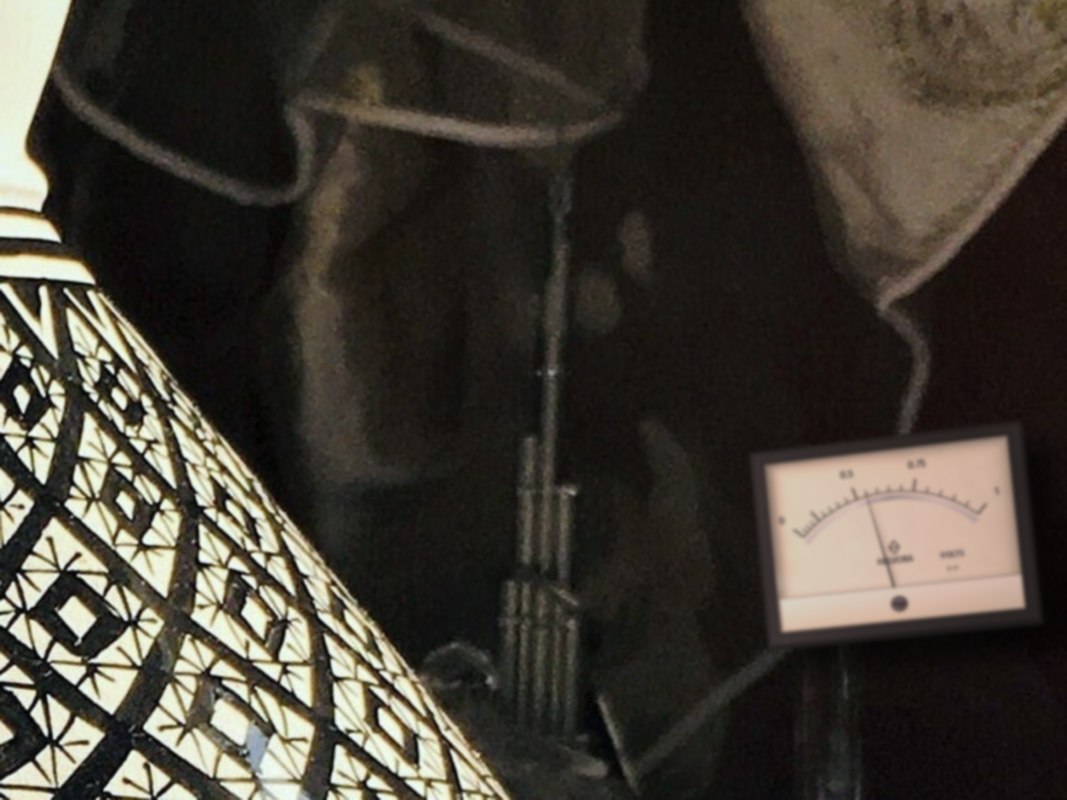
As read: 0.55,V
